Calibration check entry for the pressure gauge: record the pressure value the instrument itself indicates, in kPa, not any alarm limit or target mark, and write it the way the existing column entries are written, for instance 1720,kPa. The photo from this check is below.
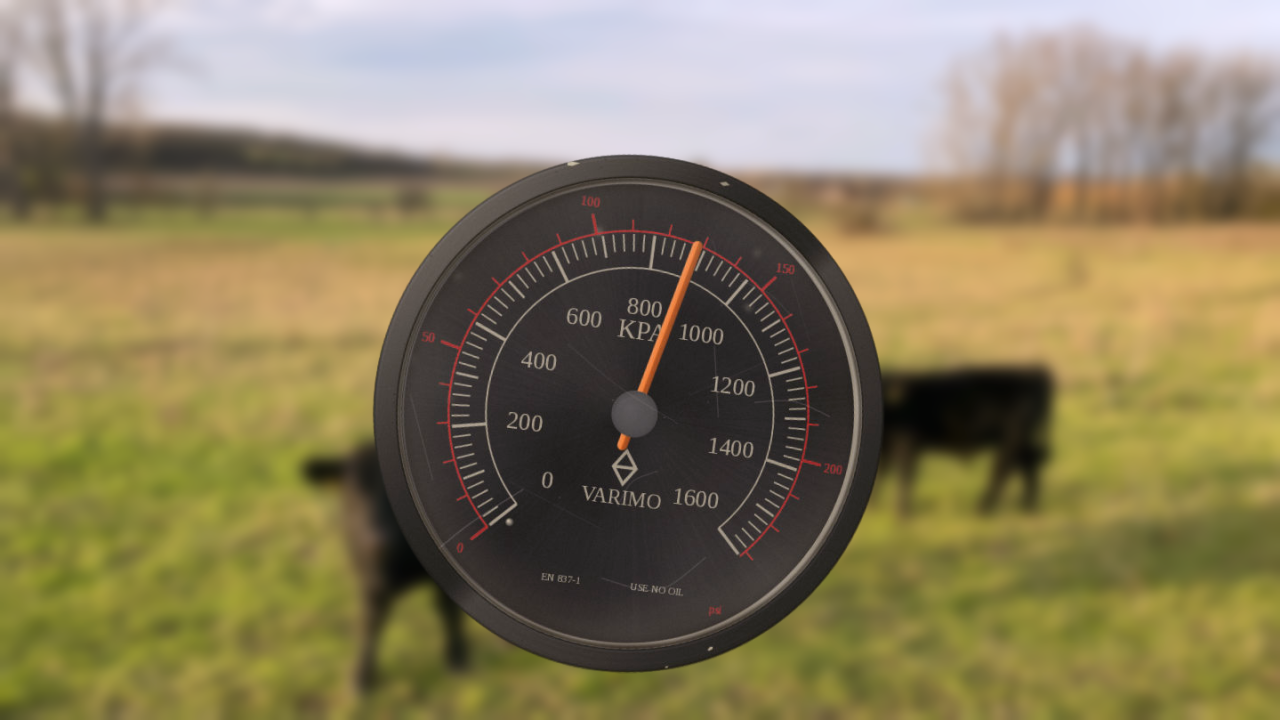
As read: 880,kPa
